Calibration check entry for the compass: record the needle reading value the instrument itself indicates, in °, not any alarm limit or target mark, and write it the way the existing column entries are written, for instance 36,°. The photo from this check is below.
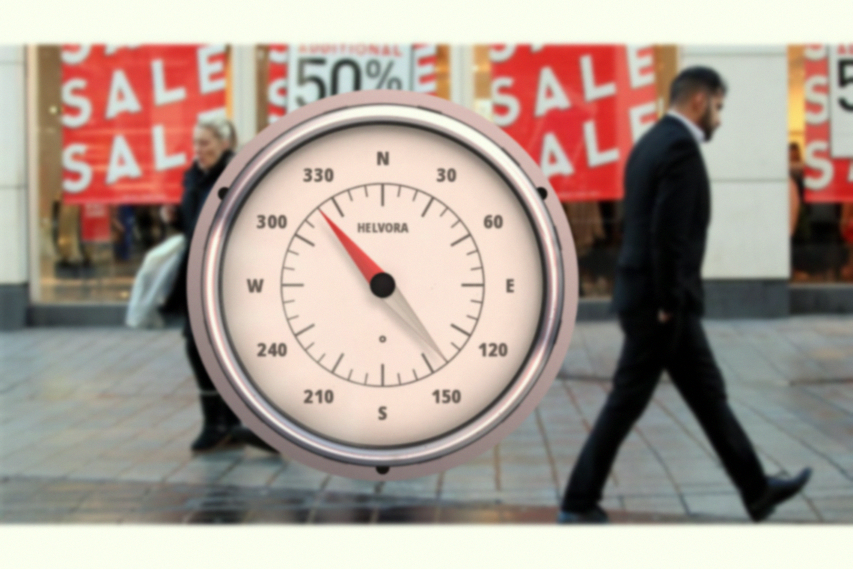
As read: 320,°
